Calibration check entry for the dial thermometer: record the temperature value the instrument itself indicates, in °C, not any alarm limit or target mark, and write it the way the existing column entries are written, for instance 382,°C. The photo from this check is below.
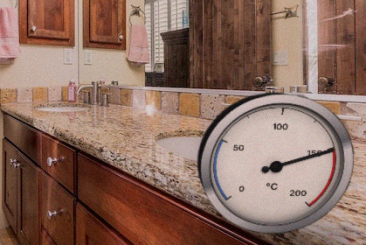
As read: 150,°C
